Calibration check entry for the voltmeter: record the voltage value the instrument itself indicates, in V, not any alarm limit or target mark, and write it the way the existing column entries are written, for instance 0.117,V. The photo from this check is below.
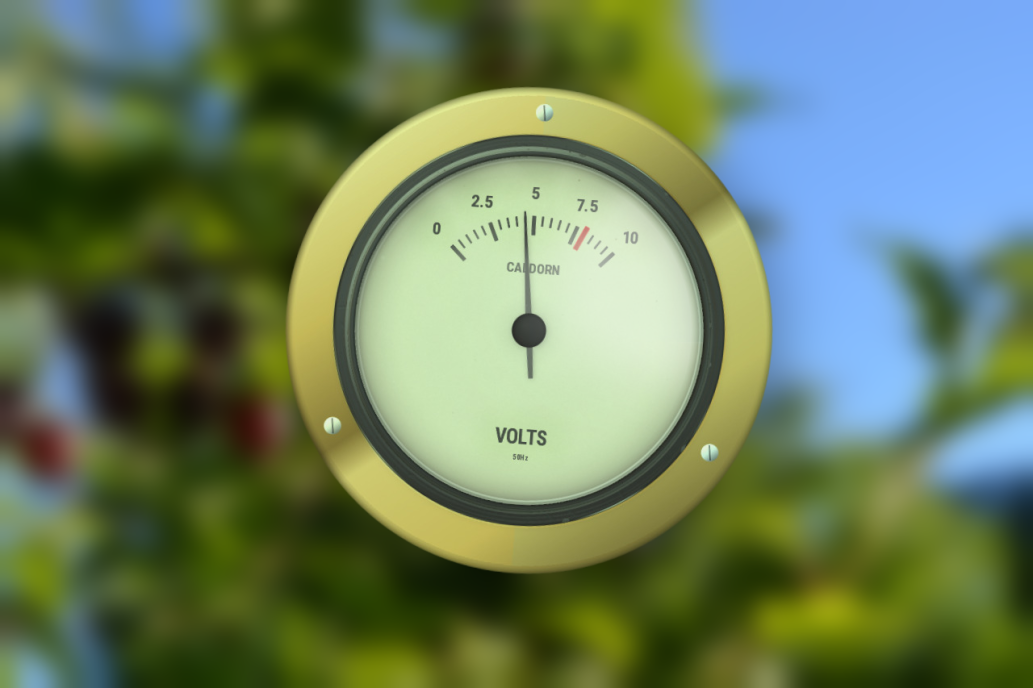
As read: 4.5,V
